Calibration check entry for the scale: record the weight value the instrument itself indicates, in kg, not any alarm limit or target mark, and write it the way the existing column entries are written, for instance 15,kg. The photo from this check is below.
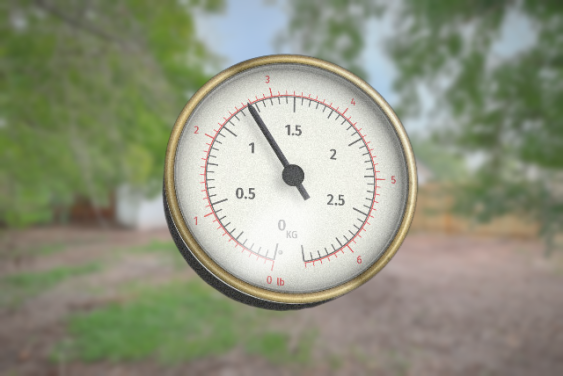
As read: 1.2,kg
